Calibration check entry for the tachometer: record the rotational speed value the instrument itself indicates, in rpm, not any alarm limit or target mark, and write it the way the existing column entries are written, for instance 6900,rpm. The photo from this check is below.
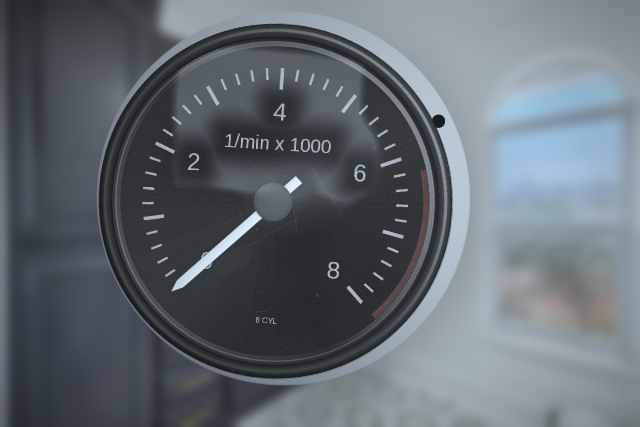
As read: 0,rpm
